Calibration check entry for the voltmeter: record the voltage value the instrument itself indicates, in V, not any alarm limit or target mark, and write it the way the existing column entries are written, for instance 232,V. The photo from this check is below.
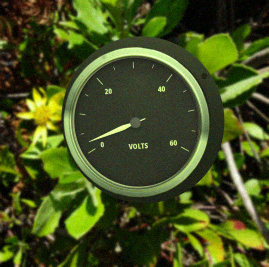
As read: 2.5,V
